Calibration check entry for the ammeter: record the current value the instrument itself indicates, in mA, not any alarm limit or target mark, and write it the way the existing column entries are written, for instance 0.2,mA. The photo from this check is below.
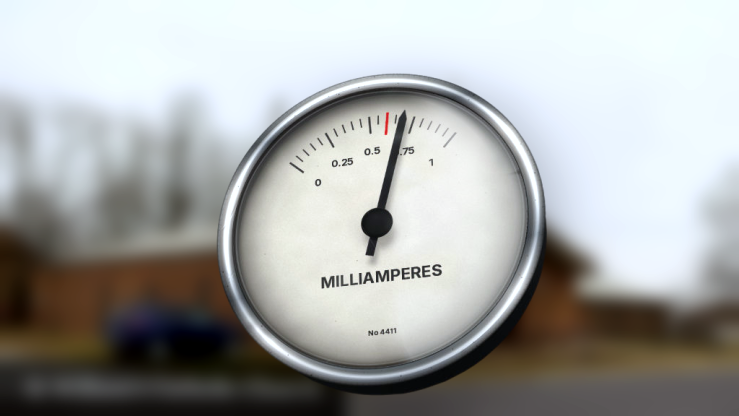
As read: 0.7,mA
